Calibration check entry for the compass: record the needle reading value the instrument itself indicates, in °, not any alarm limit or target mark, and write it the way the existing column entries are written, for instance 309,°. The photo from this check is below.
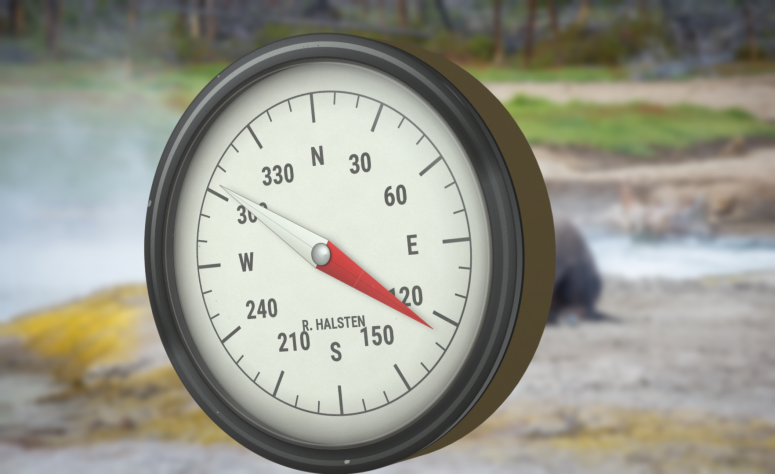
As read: 125,°
